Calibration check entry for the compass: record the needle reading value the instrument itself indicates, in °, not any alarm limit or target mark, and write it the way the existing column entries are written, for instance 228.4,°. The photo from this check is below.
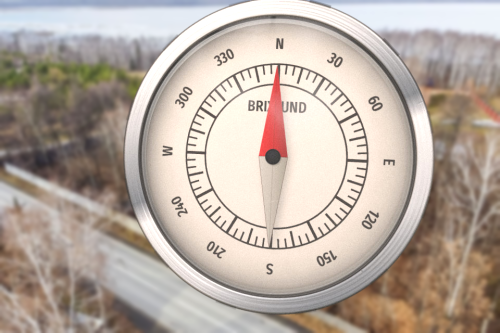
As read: 0,°
